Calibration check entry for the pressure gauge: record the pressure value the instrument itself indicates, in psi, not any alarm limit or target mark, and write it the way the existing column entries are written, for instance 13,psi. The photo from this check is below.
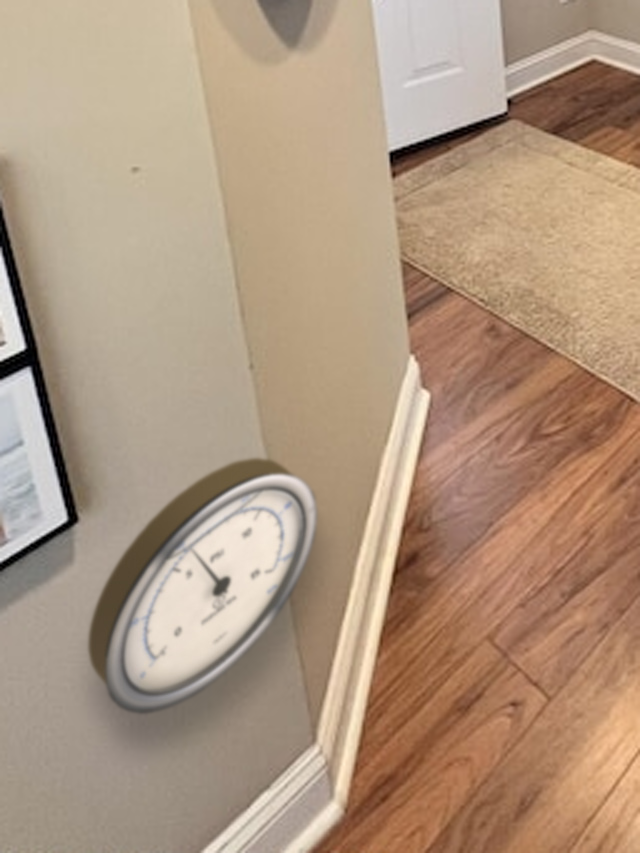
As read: 6,psi
